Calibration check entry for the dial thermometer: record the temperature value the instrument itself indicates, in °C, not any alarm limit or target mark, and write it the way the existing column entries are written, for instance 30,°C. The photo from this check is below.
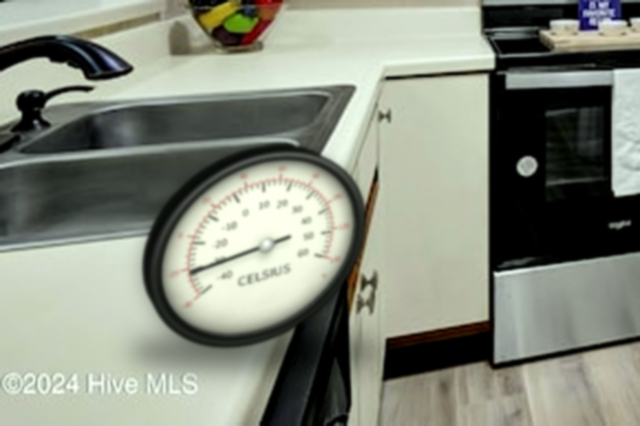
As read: -30,°C
